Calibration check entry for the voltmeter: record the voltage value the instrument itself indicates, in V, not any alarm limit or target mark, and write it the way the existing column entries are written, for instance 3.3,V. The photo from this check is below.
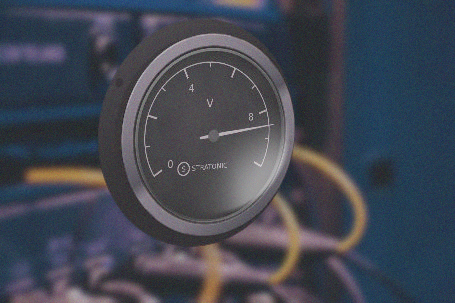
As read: 8.5,V
